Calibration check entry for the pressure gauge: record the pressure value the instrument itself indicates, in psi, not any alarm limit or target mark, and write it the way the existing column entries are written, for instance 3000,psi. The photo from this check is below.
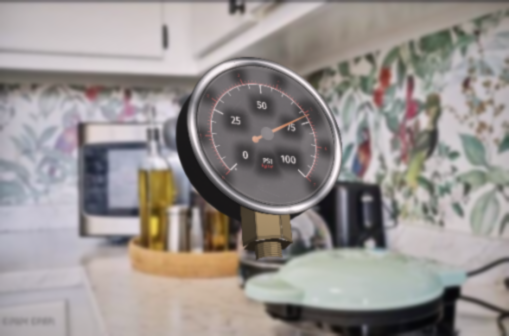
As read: 72.5,psi
